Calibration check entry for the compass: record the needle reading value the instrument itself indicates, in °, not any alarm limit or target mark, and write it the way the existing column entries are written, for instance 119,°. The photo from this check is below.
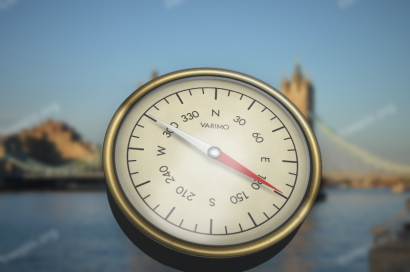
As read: 120,°
